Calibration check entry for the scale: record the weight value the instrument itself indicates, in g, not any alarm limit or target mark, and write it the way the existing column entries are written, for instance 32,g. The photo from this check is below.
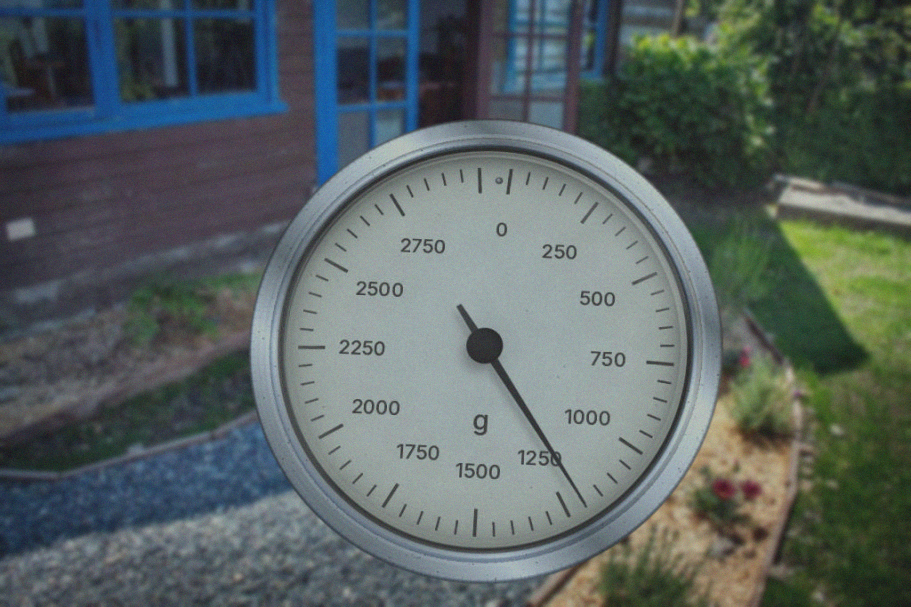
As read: 1200,g
